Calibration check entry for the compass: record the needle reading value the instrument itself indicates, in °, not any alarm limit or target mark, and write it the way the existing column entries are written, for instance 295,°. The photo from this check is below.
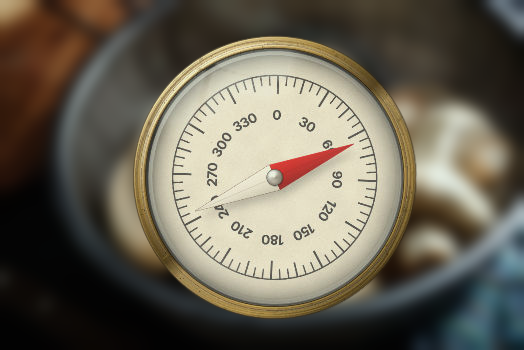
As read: 65,°
